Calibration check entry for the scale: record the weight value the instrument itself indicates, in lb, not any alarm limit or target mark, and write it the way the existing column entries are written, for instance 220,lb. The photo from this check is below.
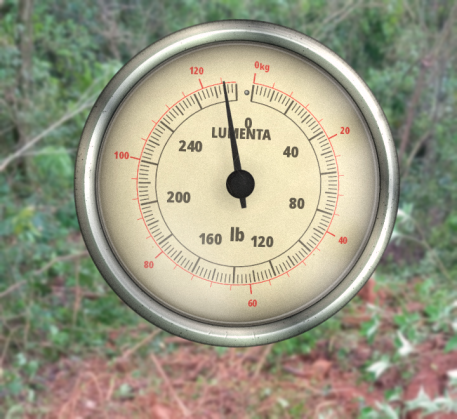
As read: 274,lb
